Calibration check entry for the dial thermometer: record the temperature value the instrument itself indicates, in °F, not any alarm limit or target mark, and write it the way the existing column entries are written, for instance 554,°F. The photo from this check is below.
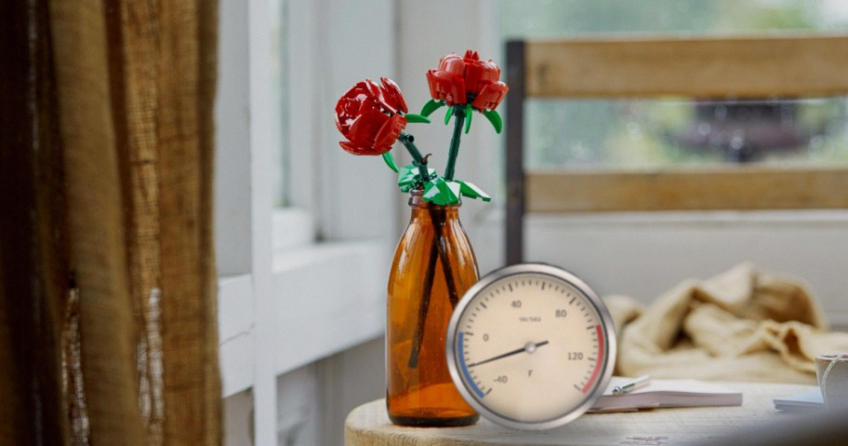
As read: -20,°F
